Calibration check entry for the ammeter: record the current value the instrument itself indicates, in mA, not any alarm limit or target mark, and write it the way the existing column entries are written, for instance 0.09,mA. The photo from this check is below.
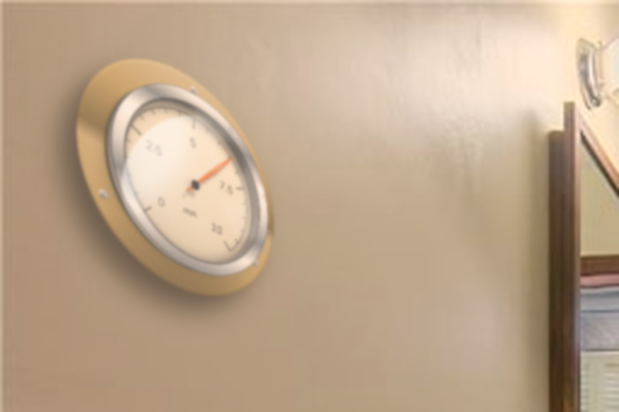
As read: 6.5,mA
